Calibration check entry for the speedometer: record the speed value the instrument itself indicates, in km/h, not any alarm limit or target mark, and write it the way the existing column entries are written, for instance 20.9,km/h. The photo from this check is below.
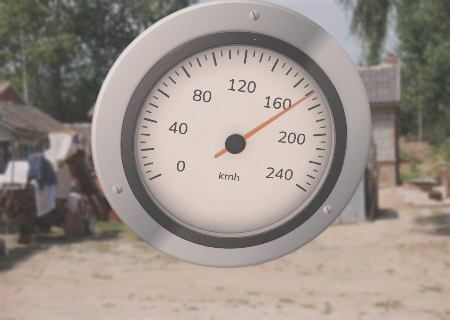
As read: 170,km/h
